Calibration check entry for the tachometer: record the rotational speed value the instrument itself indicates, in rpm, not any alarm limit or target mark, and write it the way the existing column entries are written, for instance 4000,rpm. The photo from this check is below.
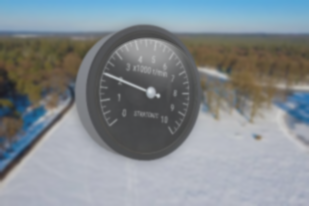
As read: 2000,rpm
